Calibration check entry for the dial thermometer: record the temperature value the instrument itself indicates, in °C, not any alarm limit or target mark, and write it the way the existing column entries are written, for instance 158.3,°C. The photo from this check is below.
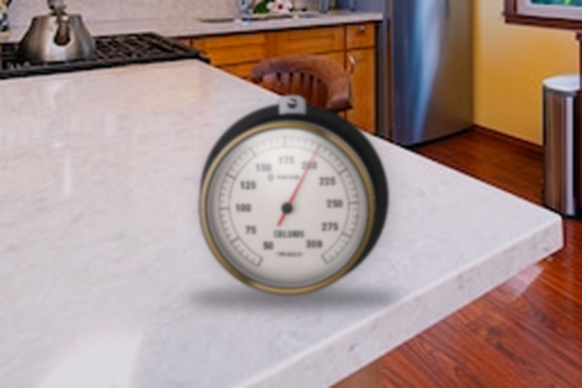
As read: 200,°C
